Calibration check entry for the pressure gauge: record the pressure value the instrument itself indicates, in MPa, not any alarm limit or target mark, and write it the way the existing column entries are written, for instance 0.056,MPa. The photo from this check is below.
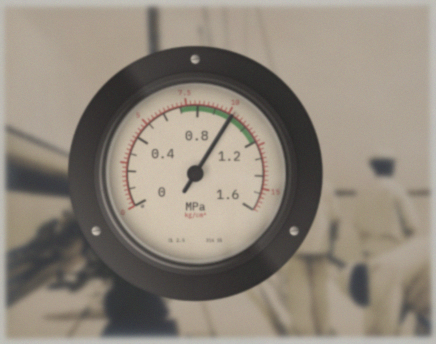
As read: 1,MPa
